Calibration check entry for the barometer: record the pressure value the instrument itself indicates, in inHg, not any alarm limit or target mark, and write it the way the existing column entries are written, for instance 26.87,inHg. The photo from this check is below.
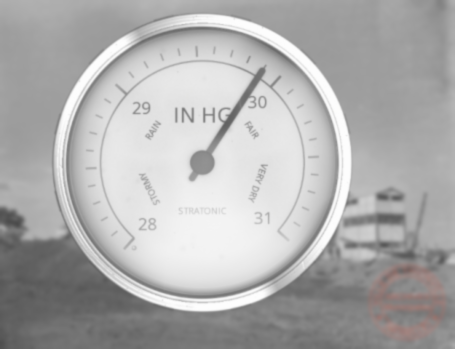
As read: 29.9,inHg
